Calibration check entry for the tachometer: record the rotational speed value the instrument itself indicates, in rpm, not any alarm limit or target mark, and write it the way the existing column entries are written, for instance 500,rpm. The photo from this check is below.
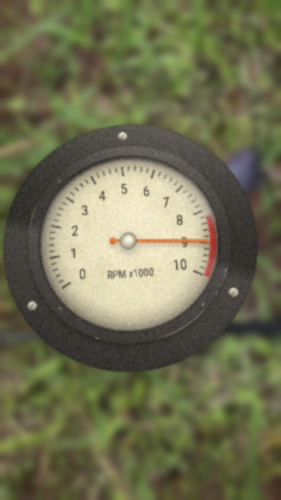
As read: 9000,rpm
